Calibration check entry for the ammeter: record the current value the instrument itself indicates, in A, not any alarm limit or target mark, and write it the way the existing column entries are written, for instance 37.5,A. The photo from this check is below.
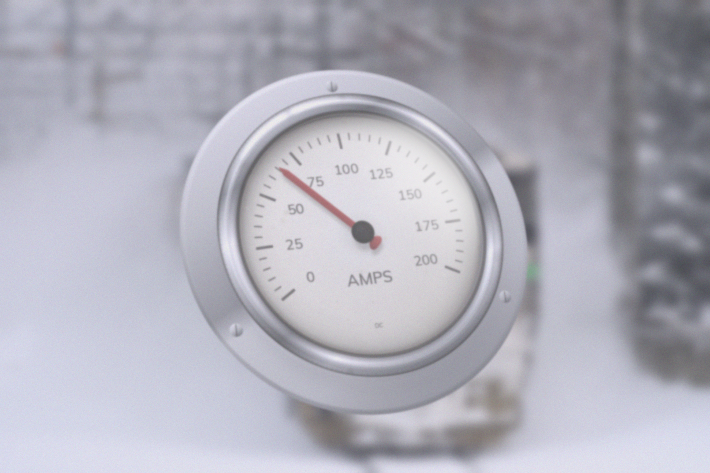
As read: 65,A
